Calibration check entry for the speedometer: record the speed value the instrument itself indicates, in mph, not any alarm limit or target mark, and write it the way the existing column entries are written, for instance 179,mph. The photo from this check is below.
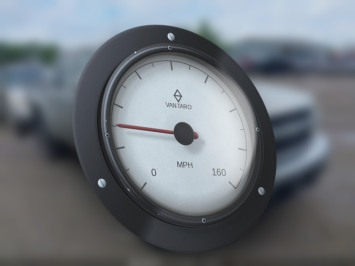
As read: 30,mph
